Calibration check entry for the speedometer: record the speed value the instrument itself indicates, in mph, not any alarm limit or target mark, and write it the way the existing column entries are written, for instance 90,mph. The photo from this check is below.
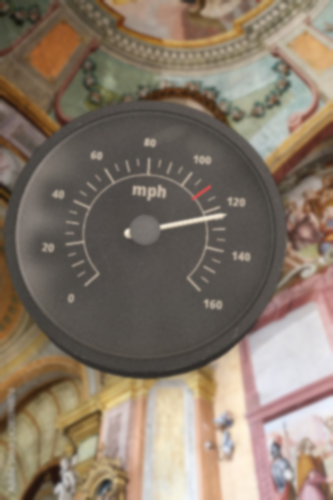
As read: 125,mph
